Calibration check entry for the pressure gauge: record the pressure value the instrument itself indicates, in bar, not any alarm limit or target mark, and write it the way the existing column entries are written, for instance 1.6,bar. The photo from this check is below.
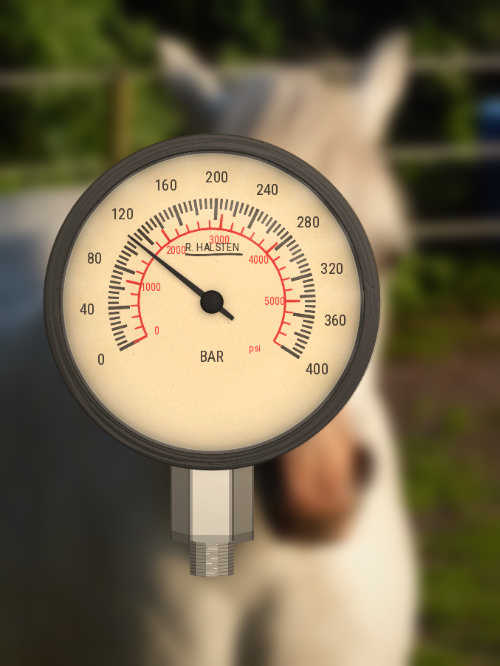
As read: 110,bar
